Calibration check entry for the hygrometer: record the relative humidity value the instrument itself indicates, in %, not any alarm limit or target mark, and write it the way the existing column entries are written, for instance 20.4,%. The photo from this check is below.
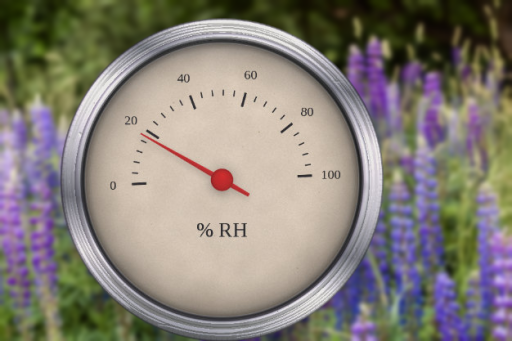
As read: 18,%
